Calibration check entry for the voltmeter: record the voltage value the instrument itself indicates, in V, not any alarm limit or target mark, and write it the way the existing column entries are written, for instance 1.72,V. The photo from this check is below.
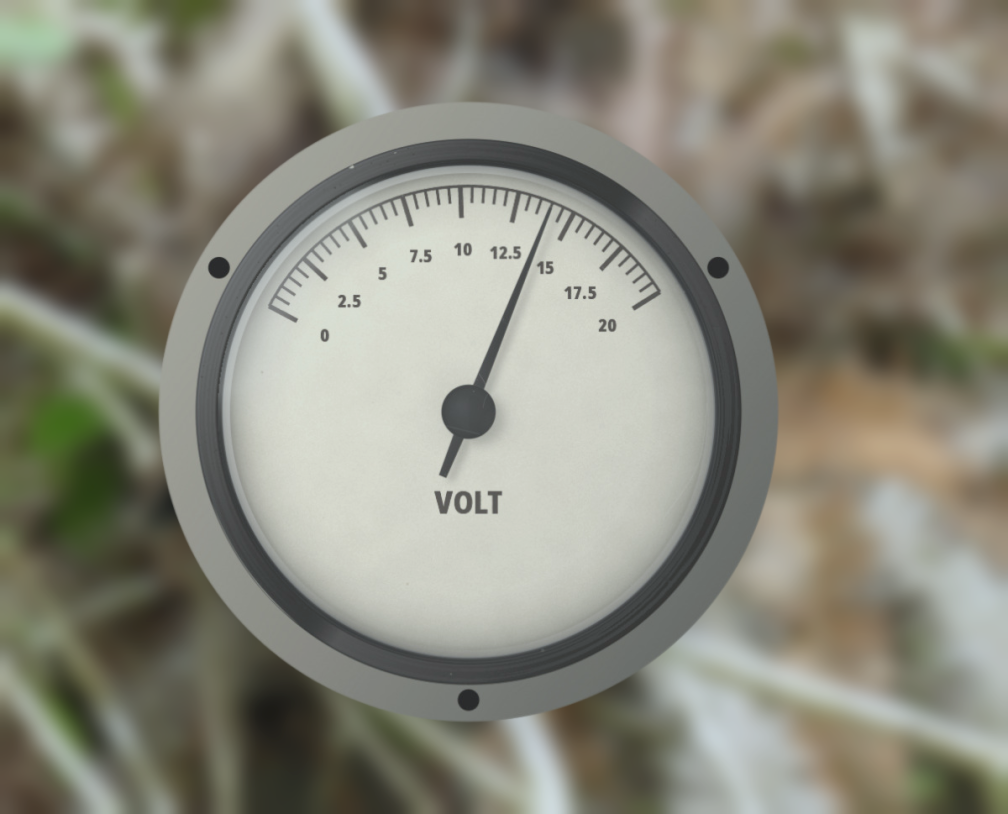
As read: 14,V
